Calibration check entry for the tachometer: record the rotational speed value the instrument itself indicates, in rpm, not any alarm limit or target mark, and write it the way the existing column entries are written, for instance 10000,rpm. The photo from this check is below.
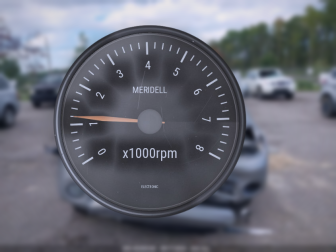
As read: 1200,rpm
